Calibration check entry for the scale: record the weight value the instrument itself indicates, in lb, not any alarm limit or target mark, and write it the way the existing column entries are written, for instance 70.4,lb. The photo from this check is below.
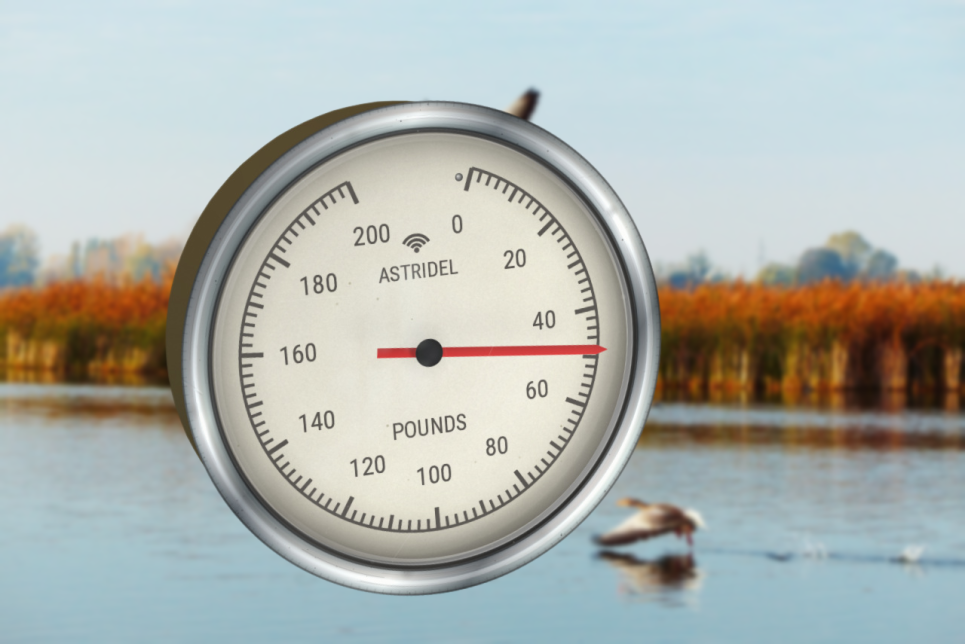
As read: 48,lb
